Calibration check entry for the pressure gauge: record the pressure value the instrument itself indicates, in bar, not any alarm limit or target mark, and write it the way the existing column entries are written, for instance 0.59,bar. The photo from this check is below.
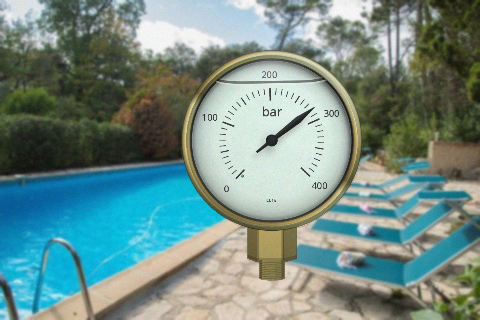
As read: 280,bar
